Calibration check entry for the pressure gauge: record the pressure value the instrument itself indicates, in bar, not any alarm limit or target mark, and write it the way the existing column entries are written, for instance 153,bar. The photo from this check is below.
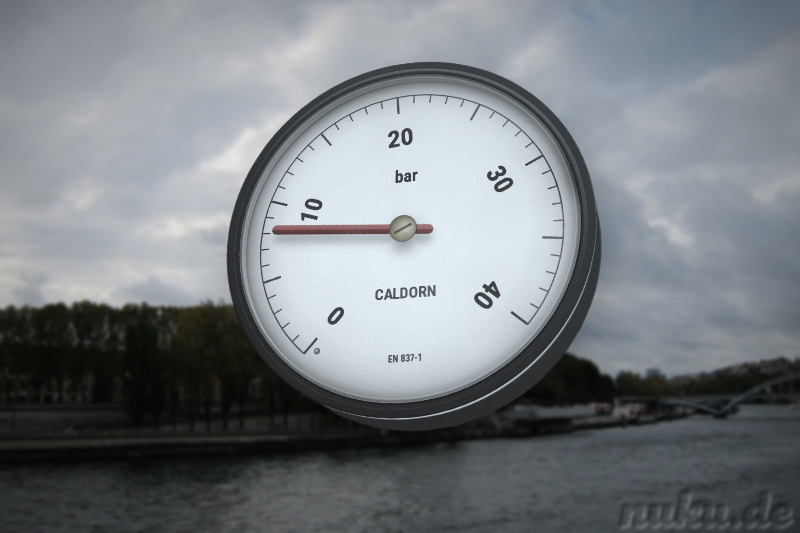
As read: 8,bar
